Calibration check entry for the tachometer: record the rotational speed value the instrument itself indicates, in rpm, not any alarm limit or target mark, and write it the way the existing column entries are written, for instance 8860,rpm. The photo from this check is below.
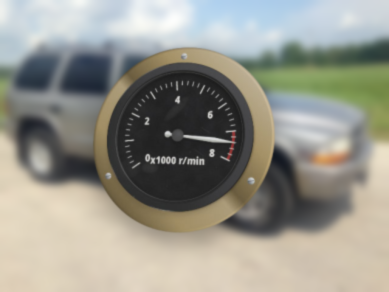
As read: 7400,rpm
